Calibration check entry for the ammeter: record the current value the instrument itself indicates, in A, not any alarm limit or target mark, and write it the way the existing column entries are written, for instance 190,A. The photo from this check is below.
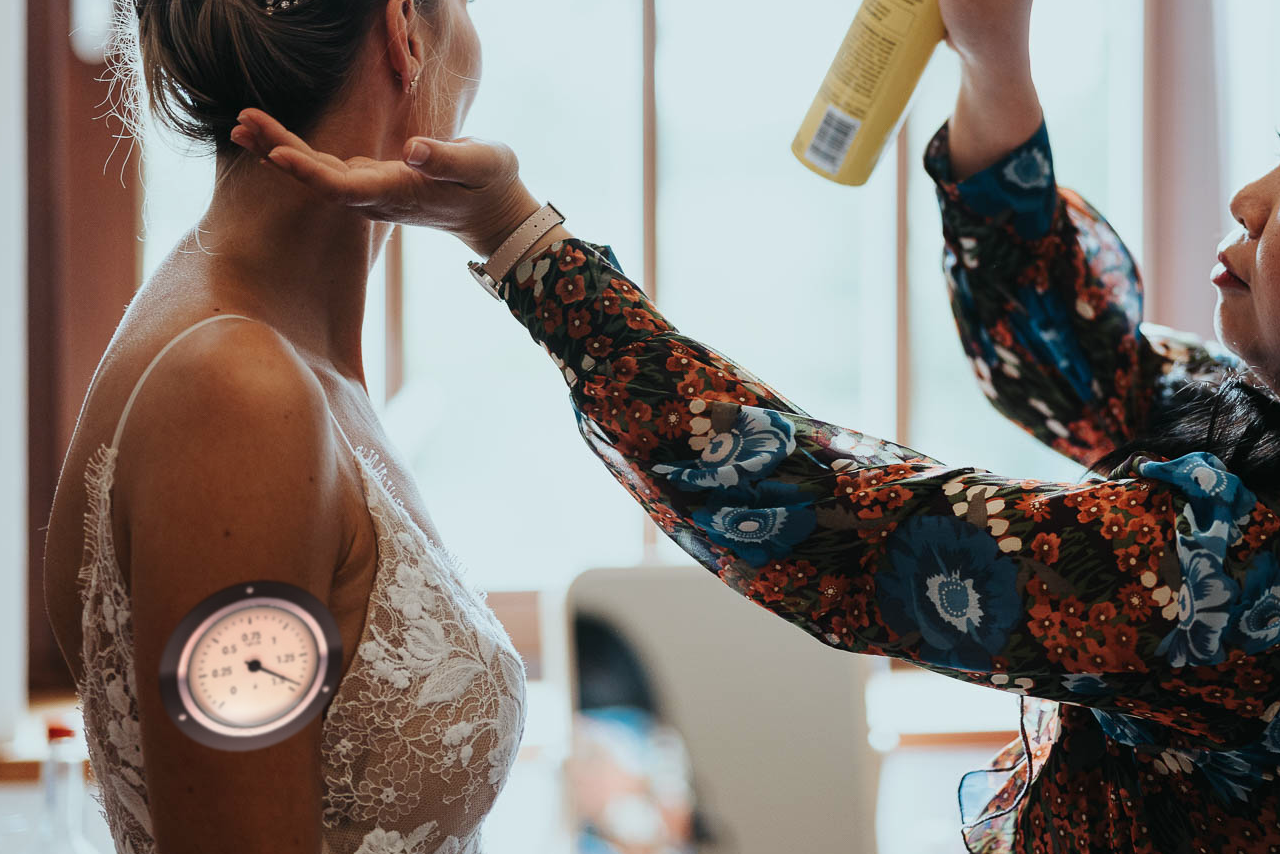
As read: 1.45,A
